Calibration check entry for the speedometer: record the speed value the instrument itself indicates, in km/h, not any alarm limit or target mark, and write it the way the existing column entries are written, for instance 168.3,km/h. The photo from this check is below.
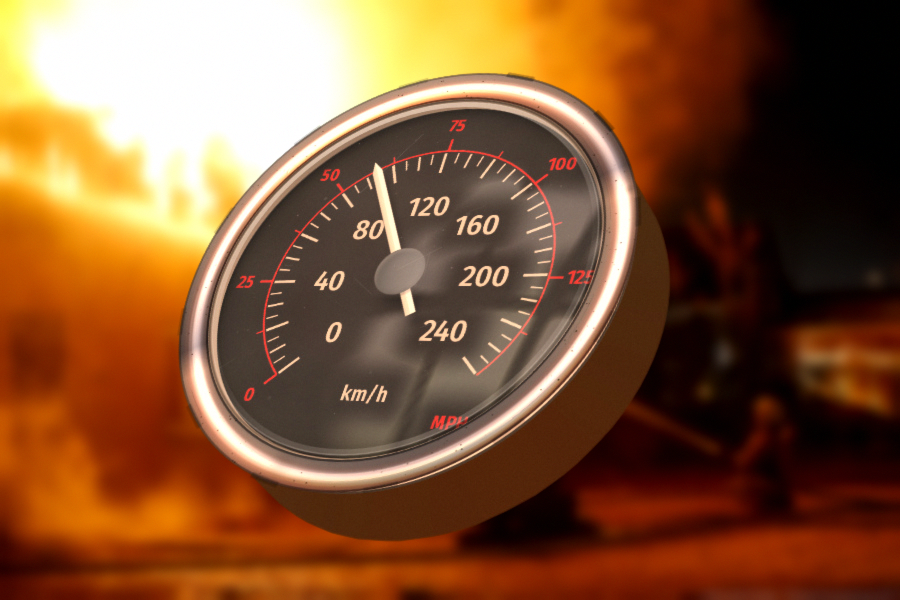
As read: 95,km/h
